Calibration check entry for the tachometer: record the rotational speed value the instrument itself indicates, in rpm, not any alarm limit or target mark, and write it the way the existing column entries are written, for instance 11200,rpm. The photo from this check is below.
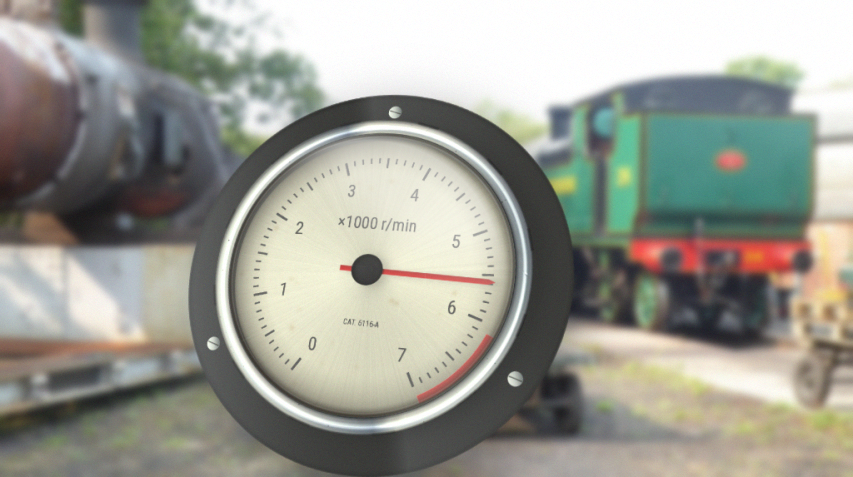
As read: 5600,rpm
